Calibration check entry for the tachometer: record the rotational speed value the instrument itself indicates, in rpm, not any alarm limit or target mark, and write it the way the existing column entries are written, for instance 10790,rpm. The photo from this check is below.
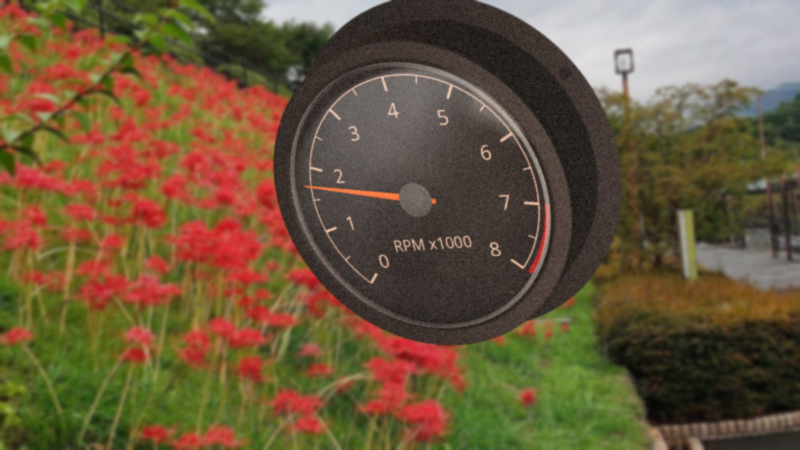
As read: 1750,rpm
